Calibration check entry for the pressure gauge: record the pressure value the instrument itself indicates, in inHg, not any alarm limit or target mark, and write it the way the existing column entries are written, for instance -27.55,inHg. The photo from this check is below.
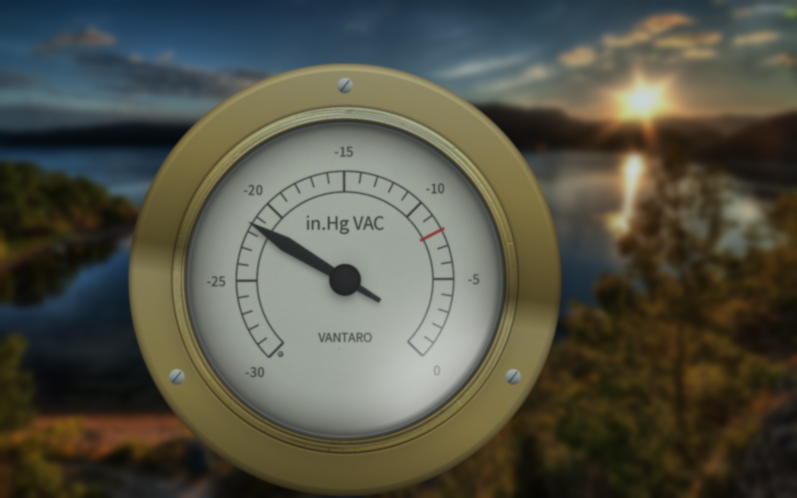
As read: -21.5,inHg
